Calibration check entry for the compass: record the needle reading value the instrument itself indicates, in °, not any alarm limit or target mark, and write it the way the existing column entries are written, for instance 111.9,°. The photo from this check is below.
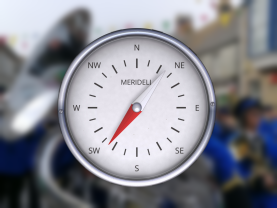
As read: 217.5,°
